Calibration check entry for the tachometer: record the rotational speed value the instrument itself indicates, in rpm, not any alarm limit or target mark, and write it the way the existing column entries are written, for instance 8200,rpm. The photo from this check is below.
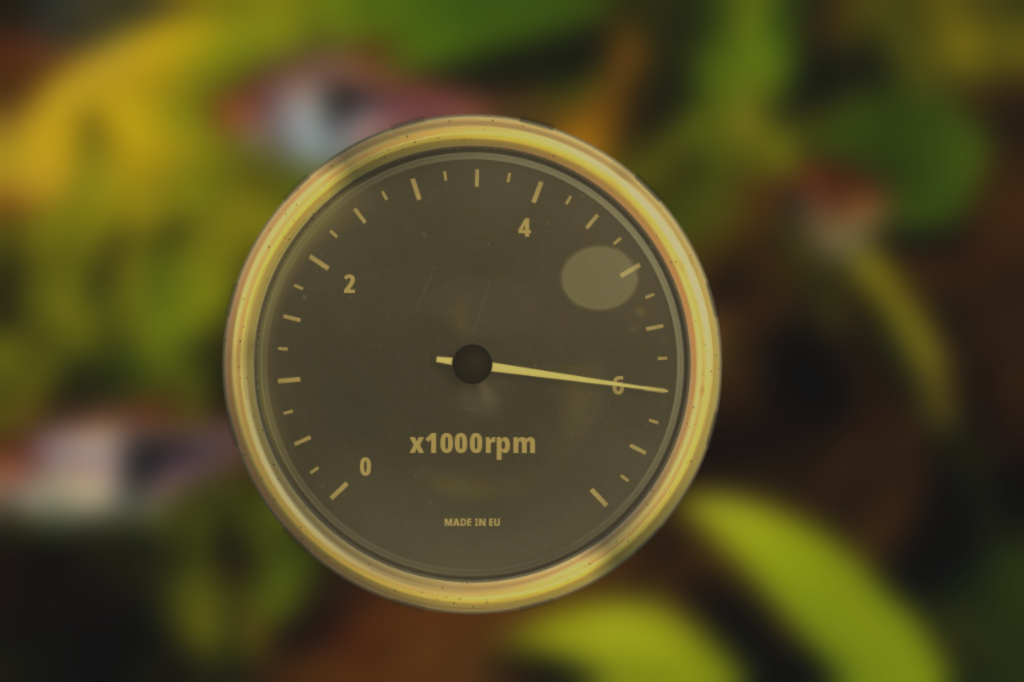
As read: 6000,rpm
